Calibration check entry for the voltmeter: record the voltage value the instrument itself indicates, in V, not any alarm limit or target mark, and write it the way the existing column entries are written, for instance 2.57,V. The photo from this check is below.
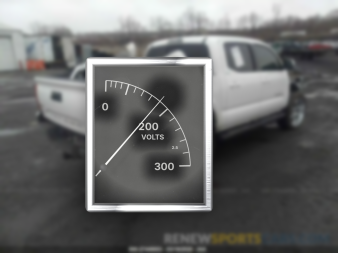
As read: 180,V
